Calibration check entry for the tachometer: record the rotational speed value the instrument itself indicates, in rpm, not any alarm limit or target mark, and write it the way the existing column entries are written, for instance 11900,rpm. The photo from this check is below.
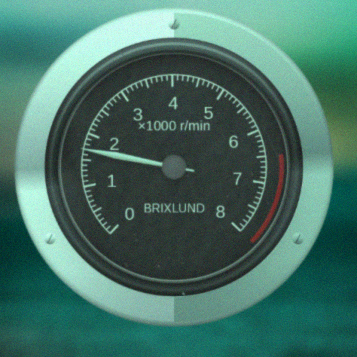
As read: 1700,rpm
